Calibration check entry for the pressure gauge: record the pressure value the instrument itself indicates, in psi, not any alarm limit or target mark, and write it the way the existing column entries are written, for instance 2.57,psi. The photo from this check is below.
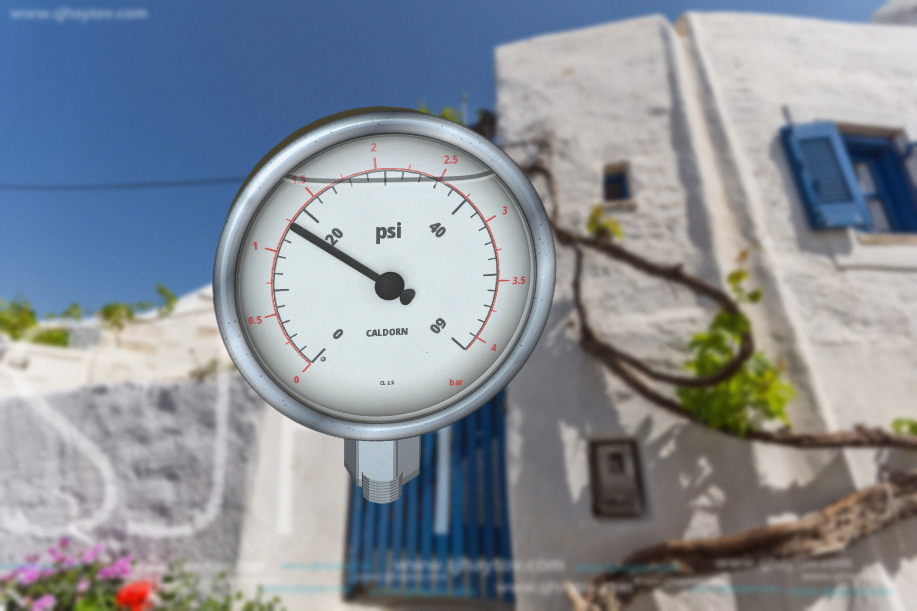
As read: 18,psi
